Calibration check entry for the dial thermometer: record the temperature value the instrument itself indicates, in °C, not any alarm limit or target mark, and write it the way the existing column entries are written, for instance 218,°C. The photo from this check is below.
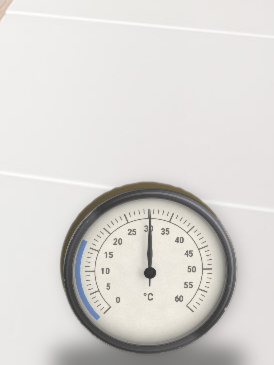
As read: 30,°C
